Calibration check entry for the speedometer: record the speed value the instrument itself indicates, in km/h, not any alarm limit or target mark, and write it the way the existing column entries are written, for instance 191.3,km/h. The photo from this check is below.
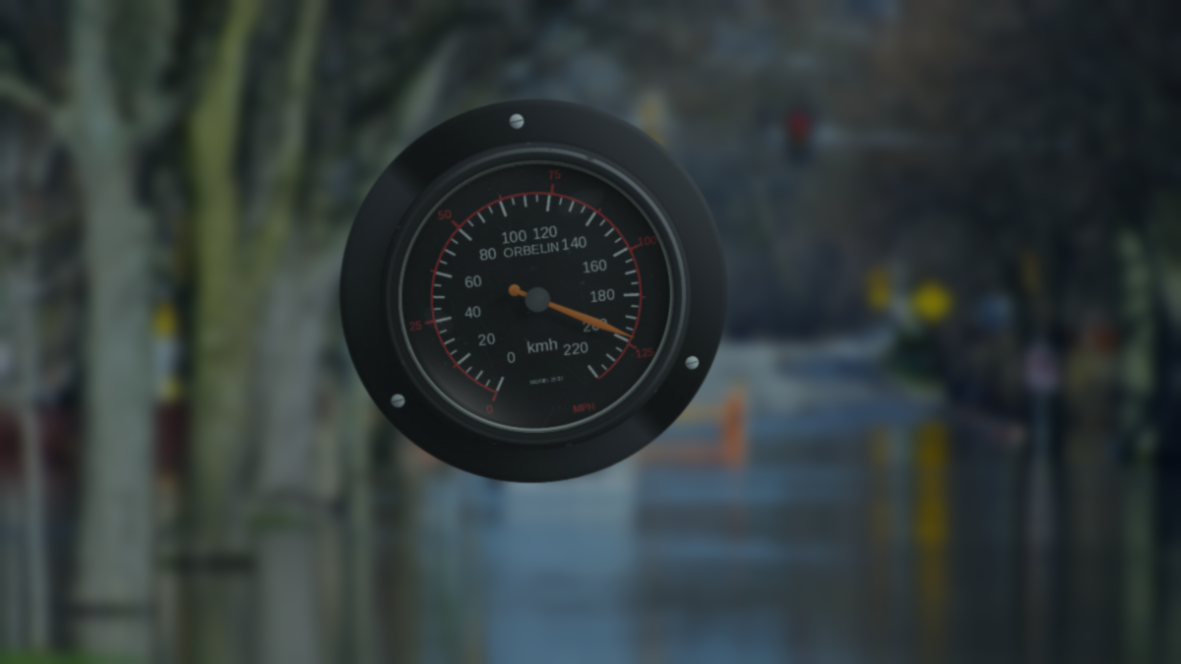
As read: 197.5,km/h
